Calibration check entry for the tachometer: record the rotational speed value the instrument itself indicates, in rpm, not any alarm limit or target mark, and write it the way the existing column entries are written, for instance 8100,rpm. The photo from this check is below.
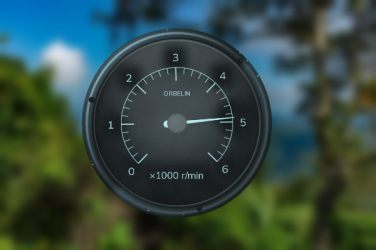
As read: 4900,rpm
